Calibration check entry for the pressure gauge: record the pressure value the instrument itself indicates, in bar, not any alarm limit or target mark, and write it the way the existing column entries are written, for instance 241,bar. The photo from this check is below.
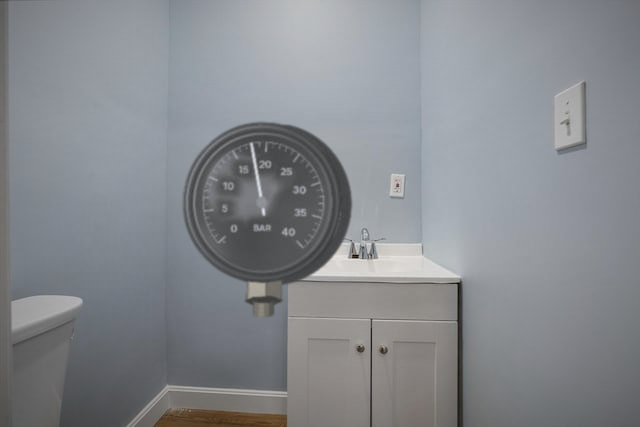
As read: 18,bar
